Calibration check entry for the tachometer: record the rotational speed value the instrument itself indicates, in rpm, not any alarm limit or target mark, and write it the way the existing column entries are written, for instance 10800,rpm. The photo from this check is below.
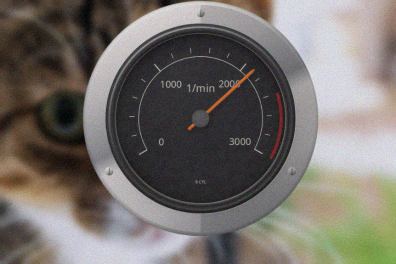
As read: 2100,rpm
